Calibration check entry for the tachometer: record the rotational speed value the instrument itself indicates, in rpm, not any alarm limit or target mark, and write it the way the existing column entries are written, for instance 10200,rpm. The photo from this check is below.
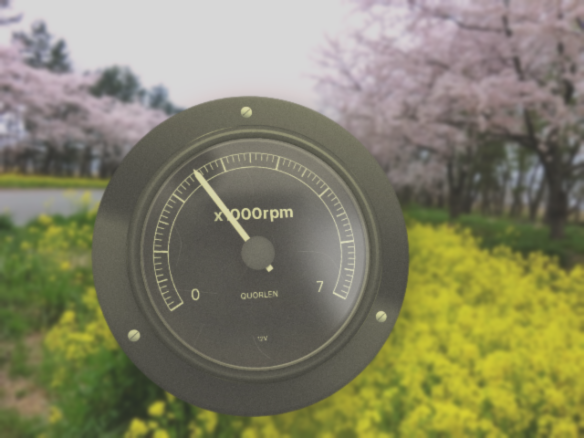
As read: 2500,rpm
